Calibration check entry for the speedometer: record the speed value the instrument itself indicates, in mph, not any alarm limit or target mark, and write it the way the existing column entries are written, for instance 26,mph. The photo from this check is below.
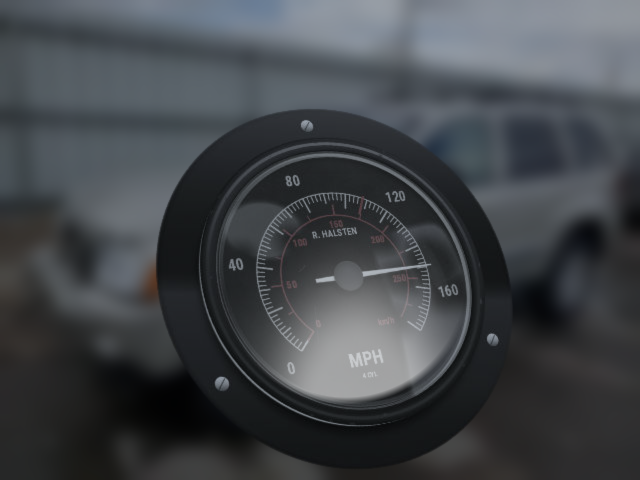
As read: 150,mph
